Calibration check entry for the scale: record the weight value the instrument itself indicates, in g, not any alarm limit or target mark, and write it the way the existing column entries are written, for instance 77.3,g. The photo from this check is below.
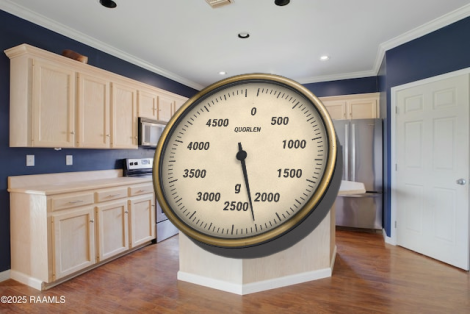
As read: 2250,g
